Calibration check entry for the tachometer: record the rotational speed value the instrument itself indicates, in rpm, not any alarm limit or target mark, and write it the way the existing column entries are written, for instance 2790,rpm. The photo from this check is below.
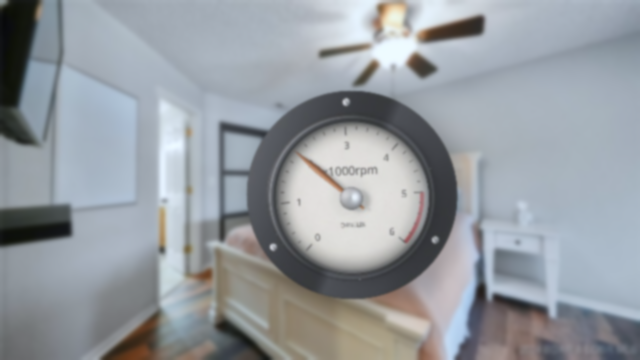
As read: 2000,rpm
